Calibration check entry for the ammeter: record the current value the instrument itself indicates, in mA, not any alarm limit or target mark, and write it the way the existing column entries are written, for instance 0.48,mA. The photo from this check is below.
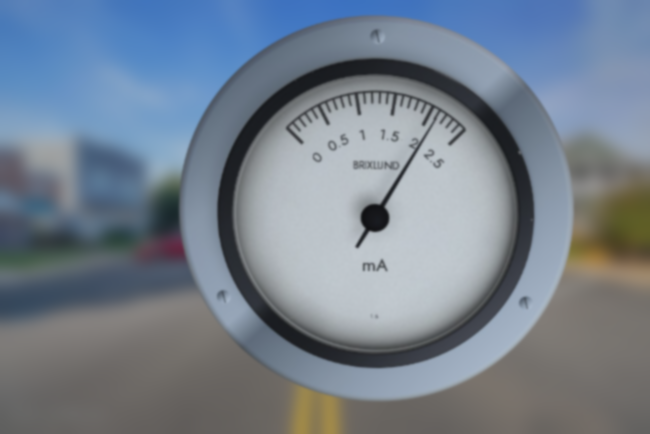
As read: 2.1,mA
